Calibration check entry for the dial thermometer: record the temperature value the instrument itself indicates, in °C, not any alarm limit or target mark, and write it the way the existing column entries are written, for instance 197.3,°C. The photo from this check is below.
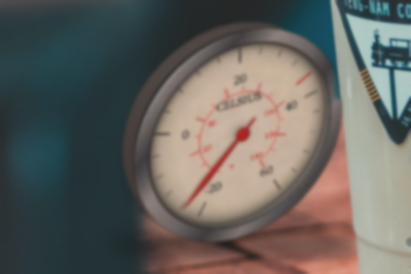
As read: -16,°C
